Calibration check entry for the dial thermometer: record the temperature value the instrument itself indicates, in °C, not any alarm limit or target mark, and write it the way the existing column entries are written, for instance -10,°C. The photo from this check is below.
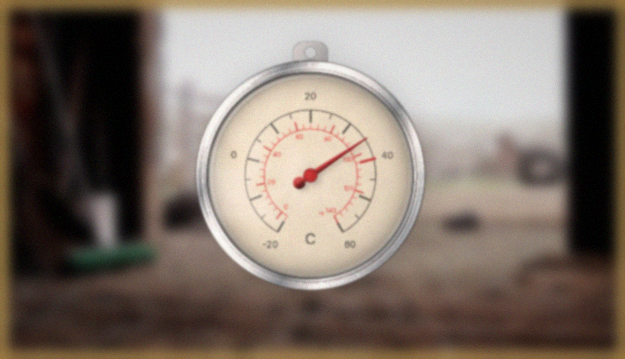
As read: 35,°C
